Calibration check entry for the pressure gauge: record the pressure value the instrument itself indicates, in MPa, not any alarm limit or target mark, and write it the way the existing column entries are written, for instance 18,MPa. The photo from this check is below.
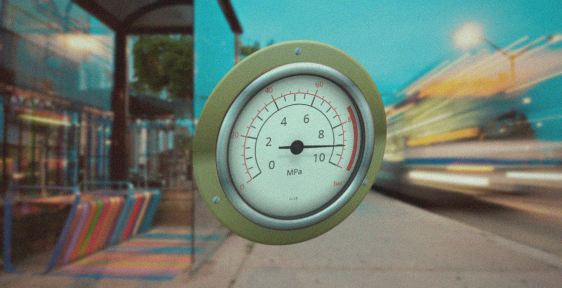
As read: 9,MPa
